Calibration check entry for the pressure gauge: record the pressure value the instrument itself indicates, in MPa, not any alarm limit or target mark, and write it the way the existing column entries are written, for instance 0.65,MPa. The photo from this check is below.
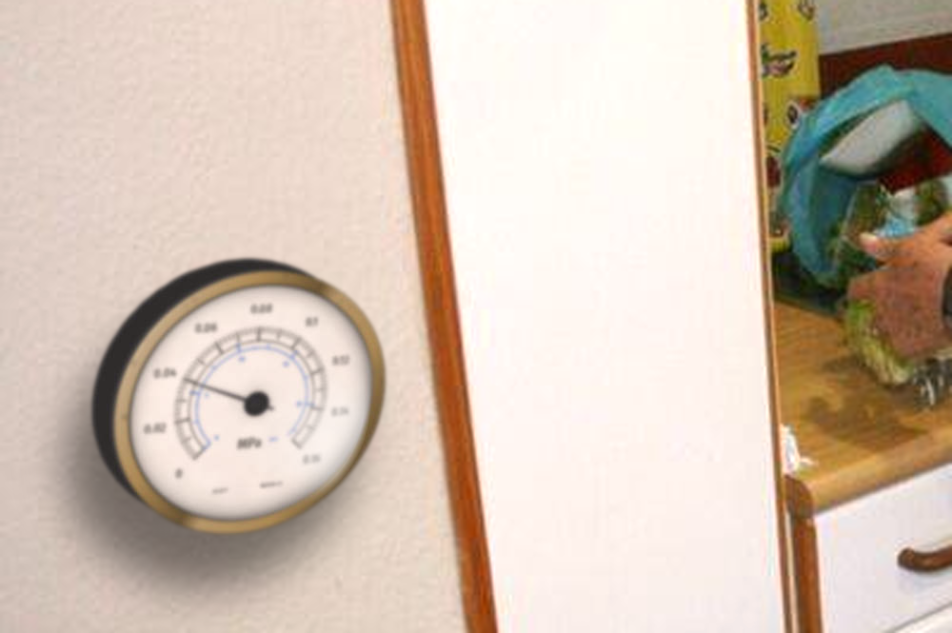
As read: 0.04,MPa
